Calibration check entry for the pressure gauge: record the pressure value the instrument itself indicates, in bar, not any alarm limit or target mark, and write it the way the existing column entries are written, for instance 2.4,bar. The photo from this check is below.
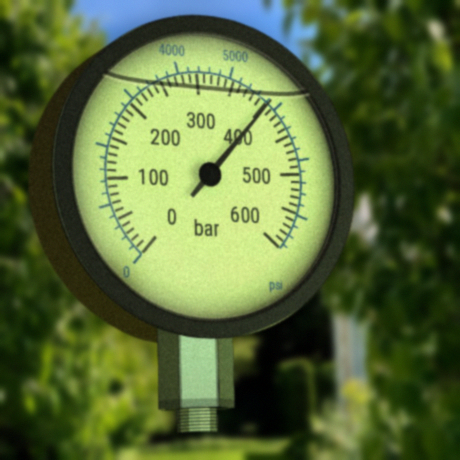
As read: 400,bar
